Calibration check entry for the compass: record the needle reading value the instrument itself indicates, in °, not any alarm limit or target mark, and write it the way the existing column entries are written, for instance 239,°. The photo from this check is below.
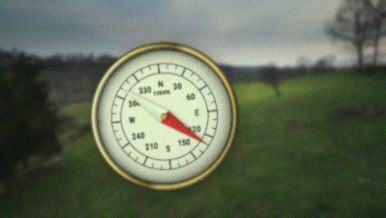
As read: 130,°
